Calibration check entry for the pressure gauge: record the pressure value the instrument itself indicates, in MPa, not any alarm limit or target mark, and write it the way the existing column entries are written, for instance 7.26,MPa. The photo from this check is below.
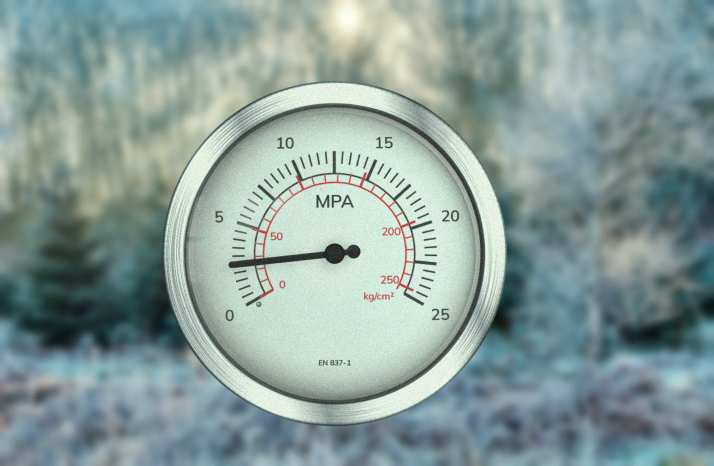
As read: 2.5,MPa
